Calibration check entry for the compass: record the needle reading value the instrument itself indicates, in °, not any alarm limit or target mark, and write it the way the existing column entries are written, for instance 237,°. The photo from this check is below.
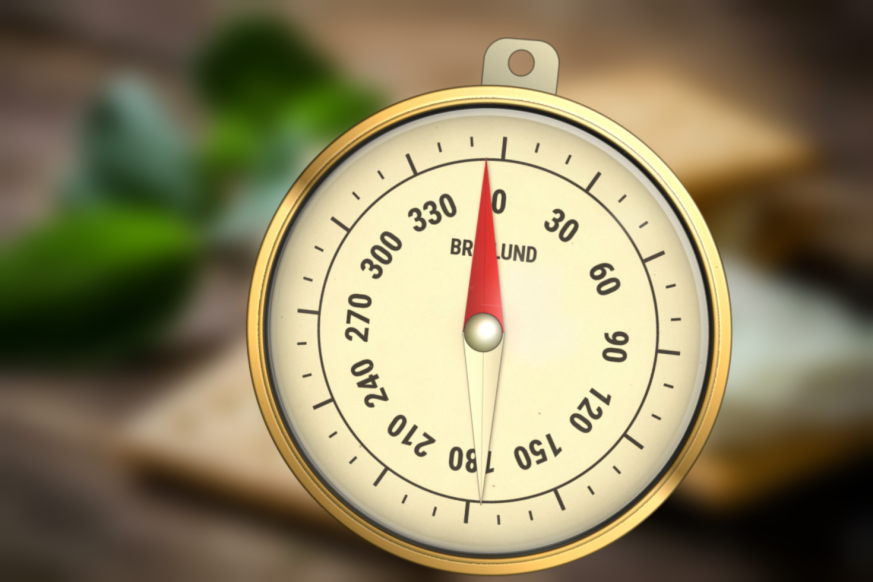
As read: 355,°
